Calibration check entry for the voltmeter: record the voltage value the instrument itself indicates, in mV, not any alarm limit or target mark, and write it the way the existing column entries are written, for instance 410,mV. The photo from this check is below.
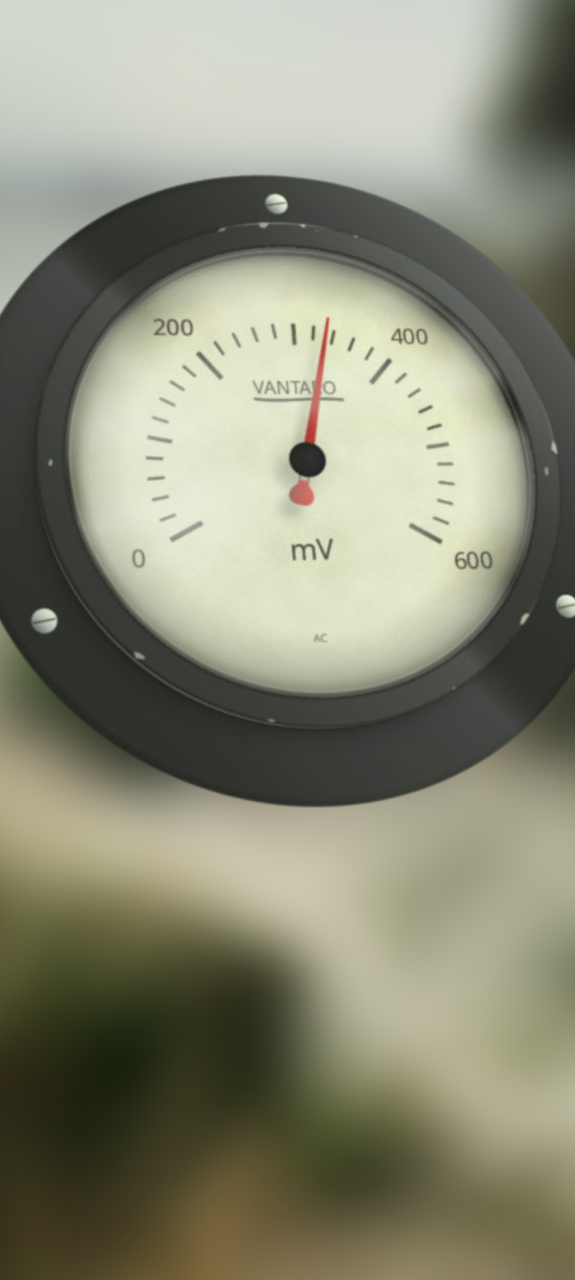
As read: 330,mV
